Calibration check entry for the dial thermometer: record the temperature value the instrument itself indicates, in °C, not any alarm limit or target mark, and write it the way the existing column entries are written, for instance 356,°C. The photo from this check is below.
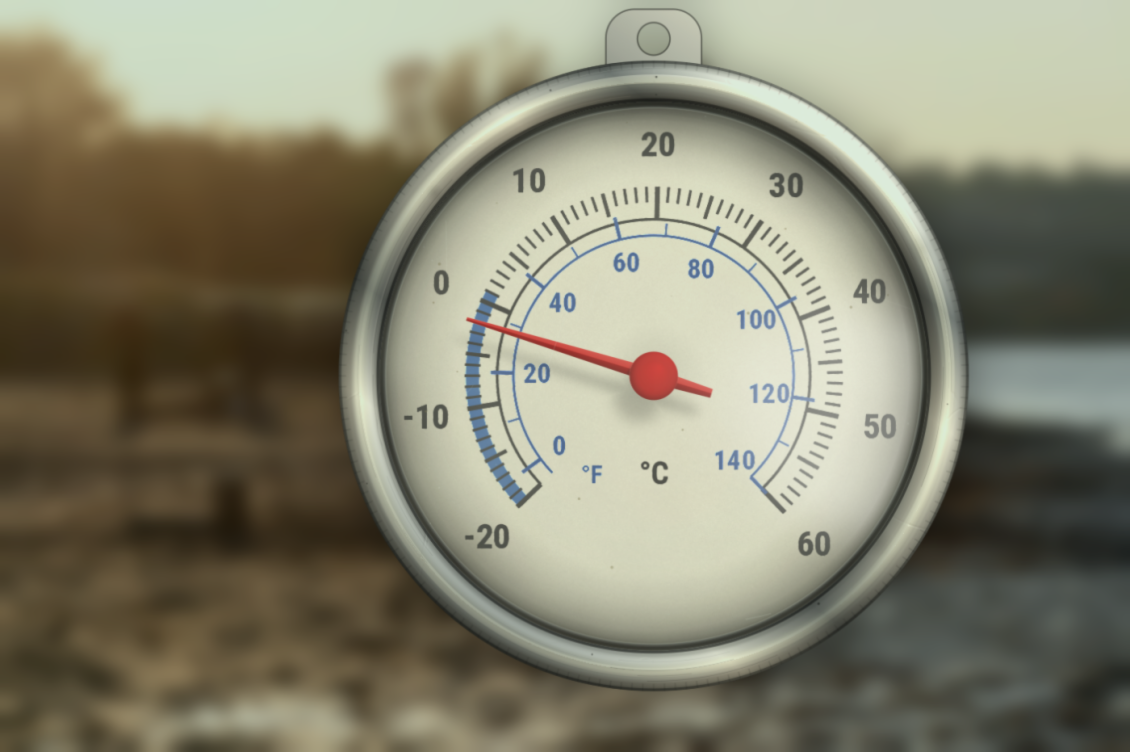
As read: -2,°C
